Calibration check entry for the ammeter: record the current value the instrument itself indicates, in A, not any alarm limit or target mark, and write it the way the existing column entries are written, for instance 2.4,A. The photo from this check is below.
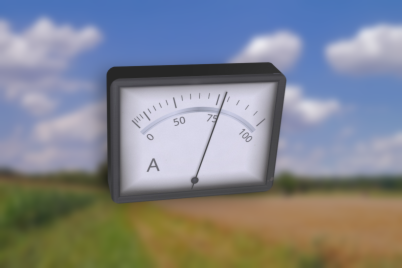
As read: 77.5,A
